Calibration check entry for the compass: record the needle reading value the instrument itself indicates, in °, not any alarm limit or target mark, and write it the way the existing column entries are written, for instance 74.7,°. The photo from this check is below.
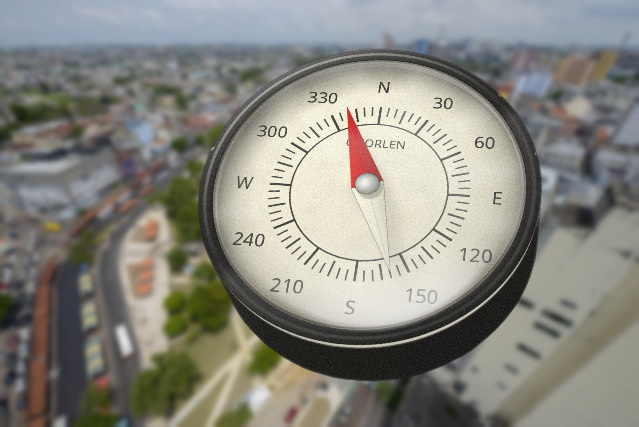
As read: 340,°
